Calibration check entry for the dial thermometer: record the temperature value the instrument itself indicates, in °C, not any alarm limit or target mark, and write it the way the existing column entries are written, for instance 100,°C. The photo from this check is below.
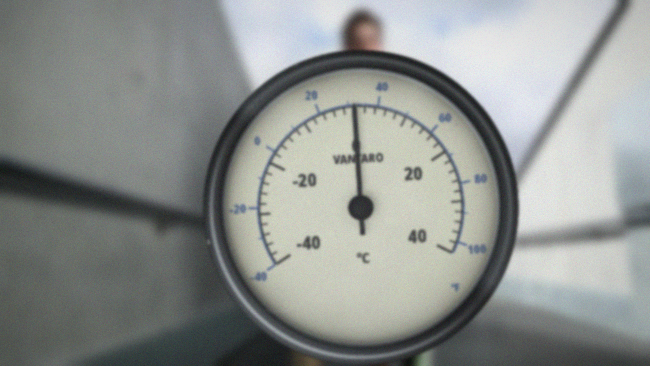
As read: 0,°C
